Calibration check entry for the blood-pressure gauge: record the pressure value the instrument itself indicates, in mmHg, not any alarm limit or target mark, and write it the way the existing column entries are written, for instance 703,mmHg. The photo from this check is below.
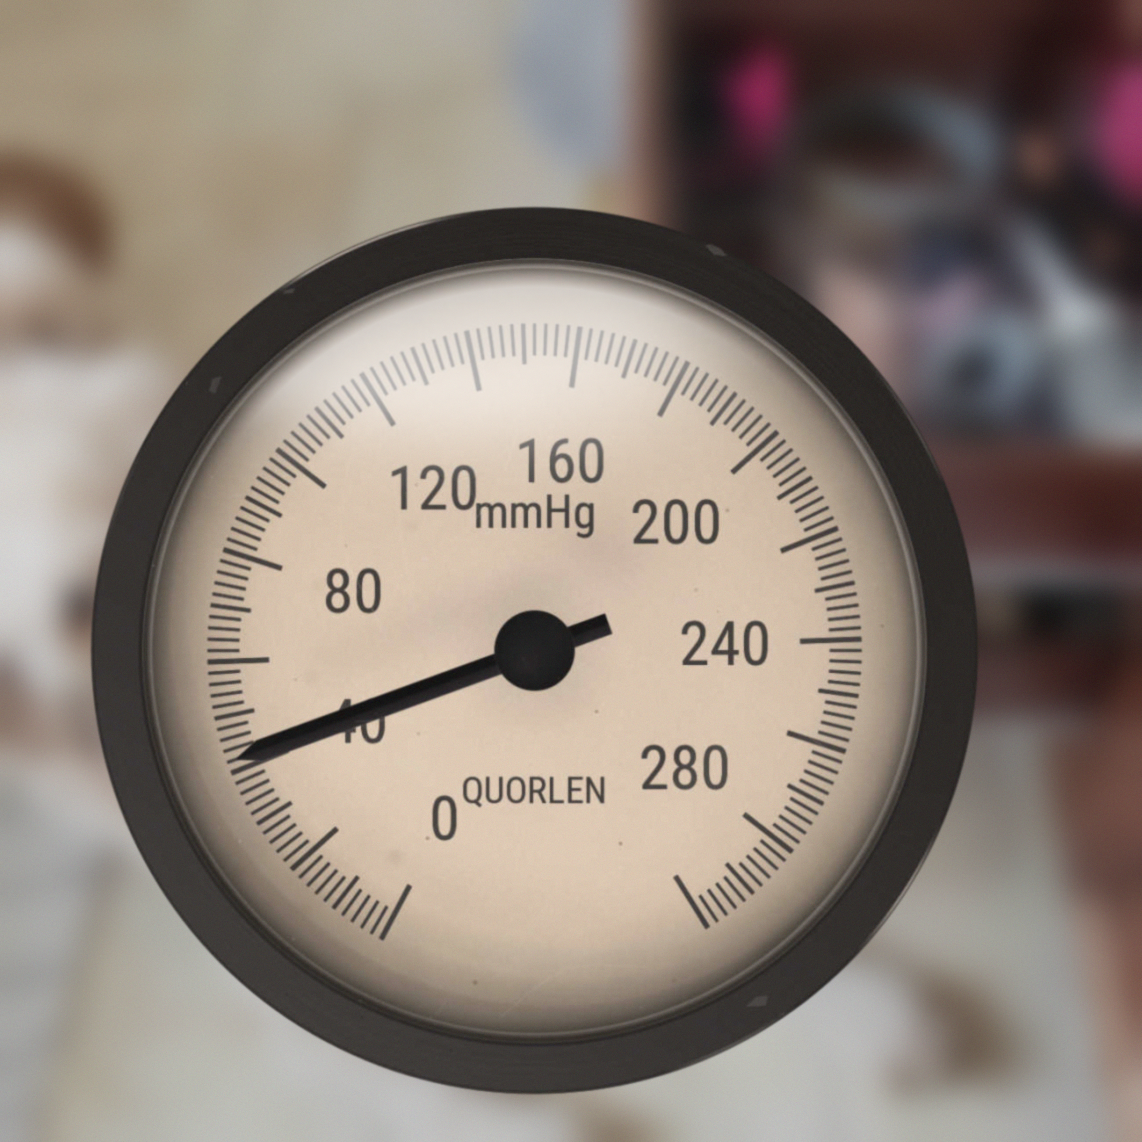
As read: 42,mmHg
